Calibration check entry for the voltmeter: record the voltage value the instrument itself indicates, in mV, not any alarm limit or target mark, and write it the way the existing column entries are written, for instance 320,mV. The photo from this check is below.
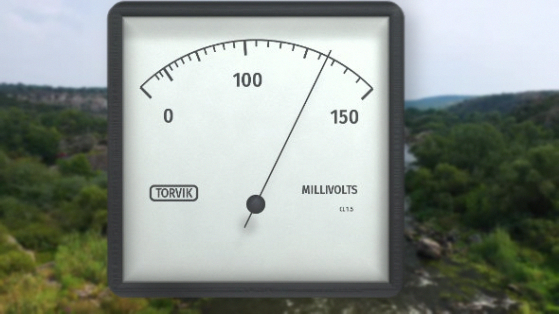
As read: 132.5,mV
